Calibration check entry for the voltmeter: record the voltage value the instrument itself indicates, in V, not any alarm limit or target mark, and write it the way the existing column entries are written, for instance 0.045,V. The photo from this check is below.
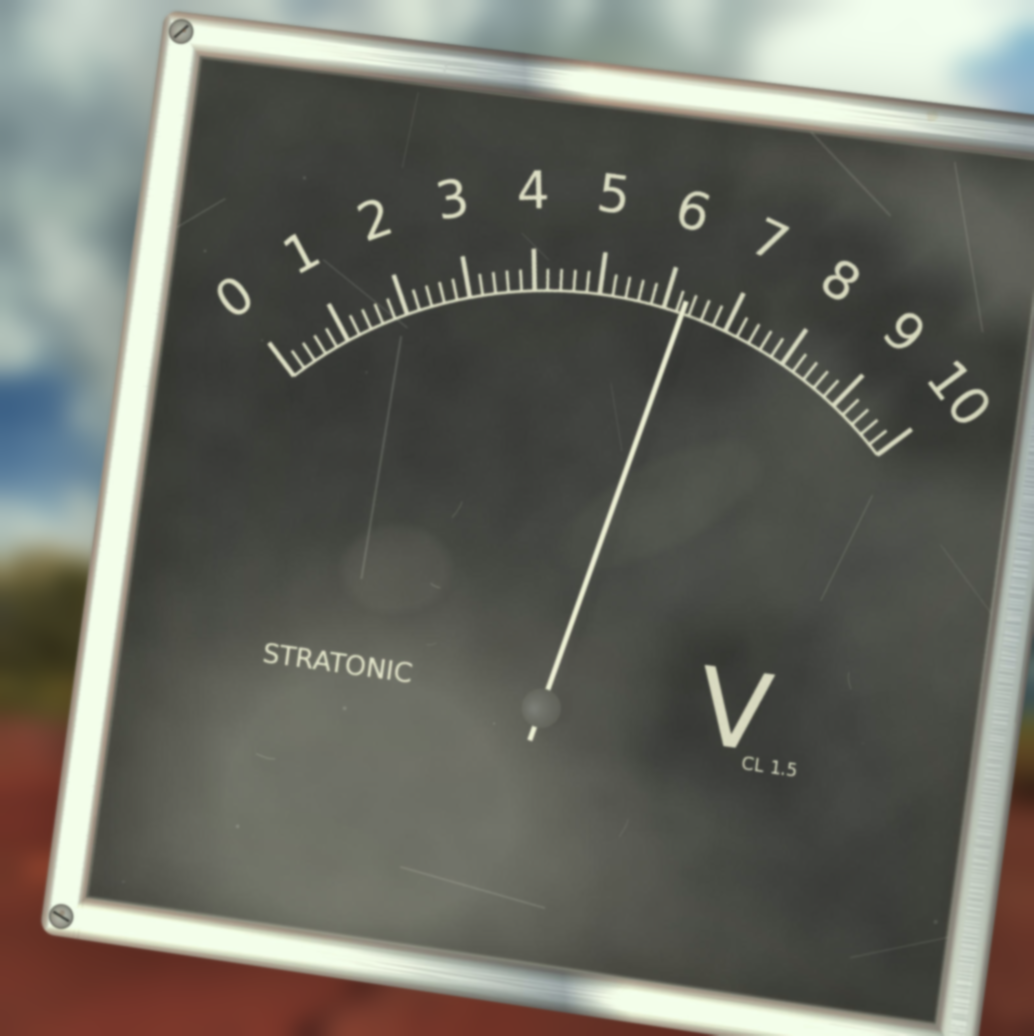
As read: 6.3,V
